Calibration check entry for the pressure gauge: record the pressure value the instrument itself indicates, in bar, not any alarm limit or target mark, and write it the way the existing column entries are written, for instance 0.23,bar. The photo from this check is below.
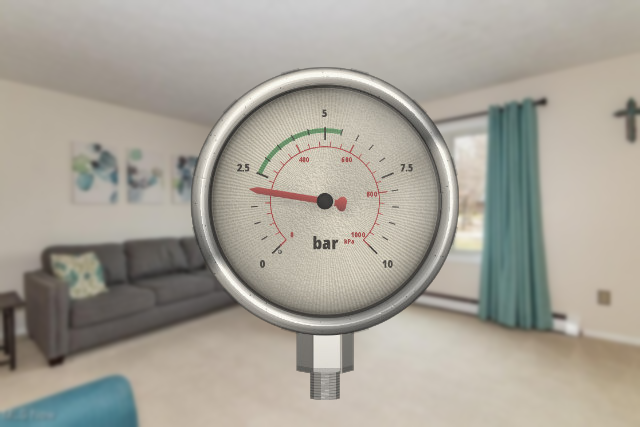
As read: 2,bar
